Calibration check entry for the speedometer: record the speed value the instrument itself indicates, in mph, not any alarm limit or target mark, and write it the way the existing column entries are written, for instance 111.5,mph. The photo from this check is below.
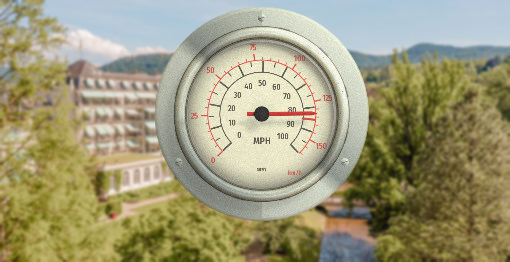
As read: 82.5,mph
